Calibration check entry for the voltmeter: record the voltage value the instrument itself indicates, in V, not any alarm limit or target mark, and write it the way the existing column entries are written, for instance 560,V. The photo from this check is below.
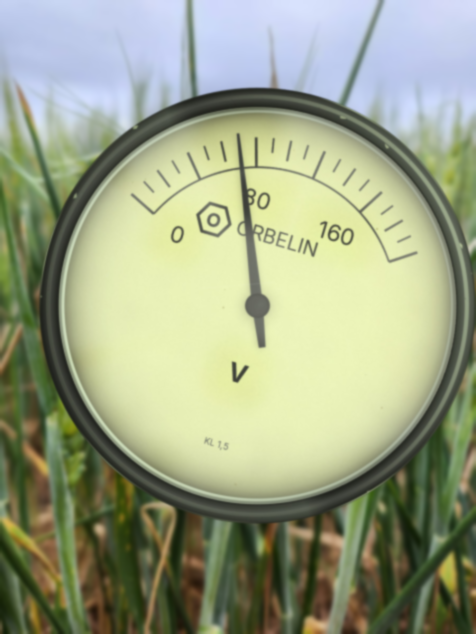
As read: 70,V
